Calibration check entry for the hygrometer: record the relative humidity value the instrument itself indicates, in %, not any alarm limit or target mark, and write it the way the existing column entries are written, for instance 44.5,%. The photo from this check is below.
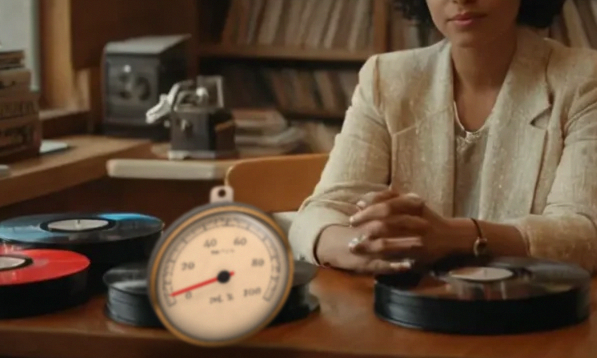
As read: 5,%
